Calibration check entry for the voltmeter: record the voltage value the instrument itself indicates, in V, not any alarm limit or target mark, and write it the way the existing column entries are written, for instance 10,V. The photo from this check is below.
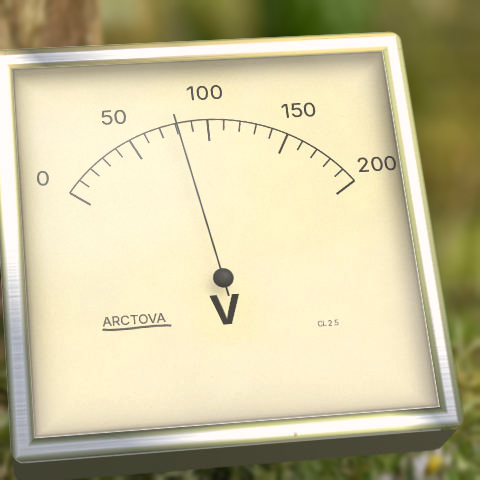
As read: 80,V
